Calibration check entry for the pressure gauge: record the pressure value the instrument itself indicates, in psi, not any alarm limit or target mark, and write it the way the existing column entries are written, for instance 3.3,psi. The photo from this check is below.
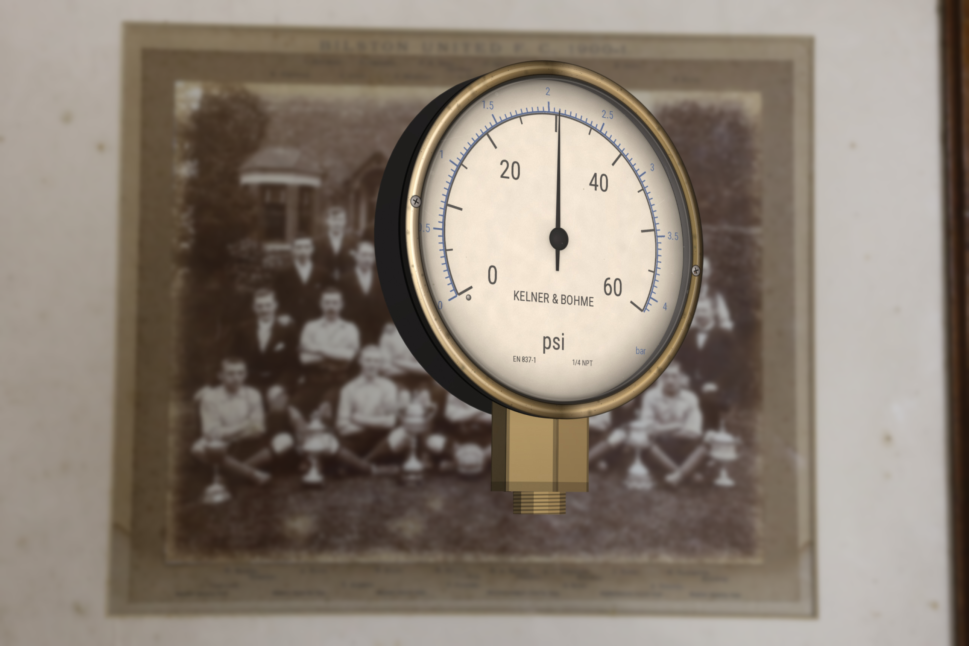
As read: 30,psi
